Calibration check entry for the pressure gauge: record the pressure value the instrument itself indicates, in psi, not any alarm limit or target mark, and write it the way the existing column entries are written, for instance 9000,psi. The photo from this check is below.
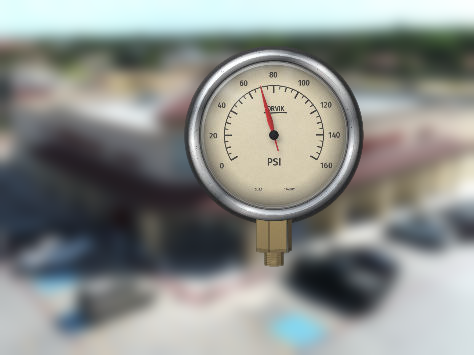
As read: 70,psi
